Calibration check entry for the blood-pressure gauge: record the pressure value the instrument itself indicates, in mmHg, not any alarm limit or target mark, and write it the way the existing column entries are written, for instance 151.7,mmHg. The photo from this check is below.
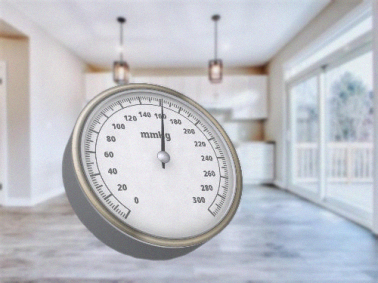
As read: 160,mmHg
